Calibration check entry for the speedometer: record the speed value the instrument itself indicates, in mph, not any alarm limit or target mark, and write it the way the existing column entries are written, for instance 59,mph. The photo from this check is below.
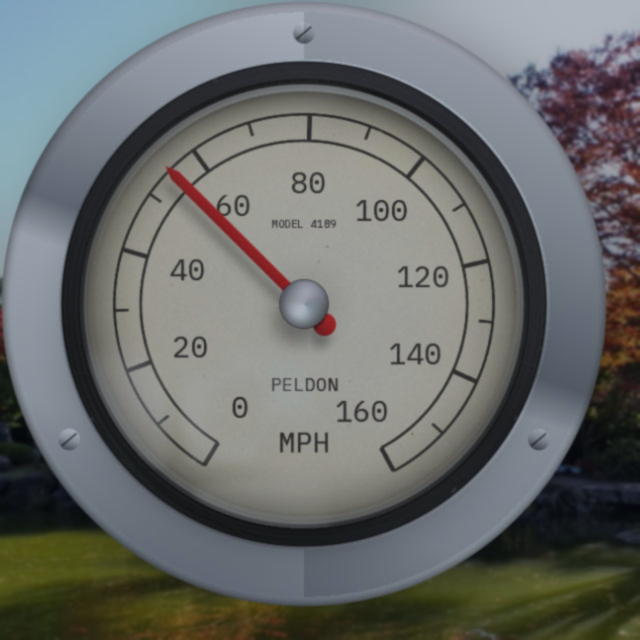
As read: 55,mph
